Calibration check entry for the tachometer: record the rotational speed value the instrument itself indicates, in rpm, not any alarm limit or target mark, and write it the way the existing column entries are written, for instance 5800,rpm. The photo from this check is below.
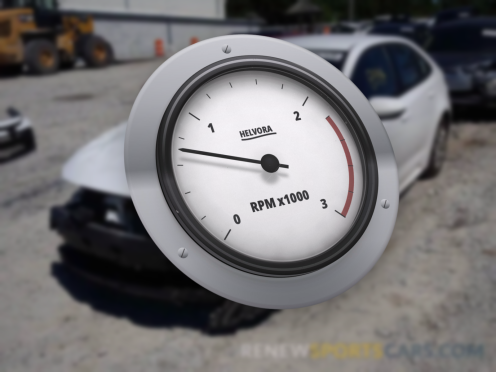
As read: 700,rpm
